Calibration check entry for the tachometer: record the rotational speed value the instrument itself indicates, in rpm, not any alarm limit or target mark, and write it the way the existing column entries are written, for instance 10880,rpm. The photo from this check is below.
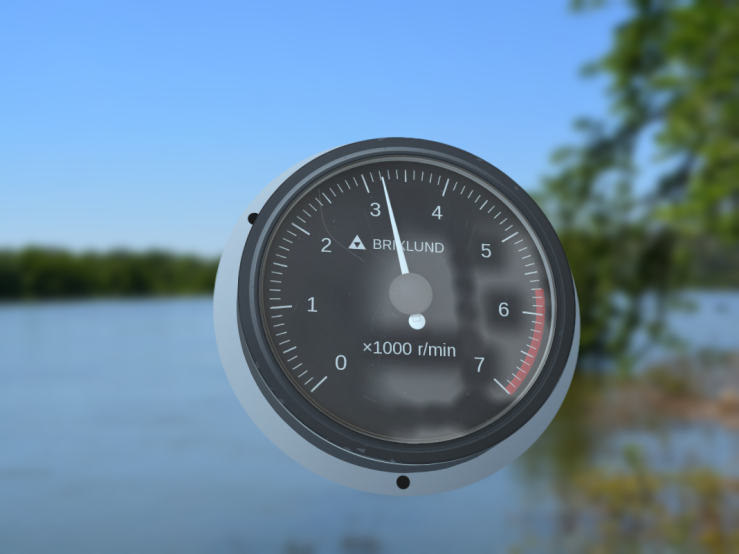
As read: 3200,rpm
